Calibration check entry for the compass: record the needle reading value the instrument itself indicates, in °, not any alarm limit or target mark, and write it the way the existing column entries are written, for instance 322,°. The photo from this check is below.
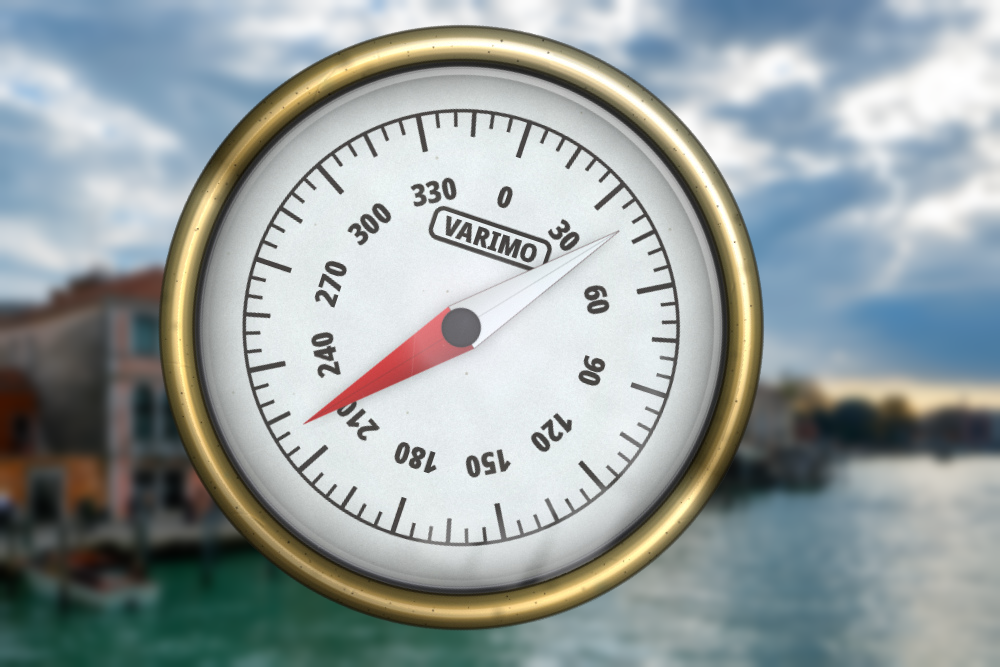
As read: 220,°
